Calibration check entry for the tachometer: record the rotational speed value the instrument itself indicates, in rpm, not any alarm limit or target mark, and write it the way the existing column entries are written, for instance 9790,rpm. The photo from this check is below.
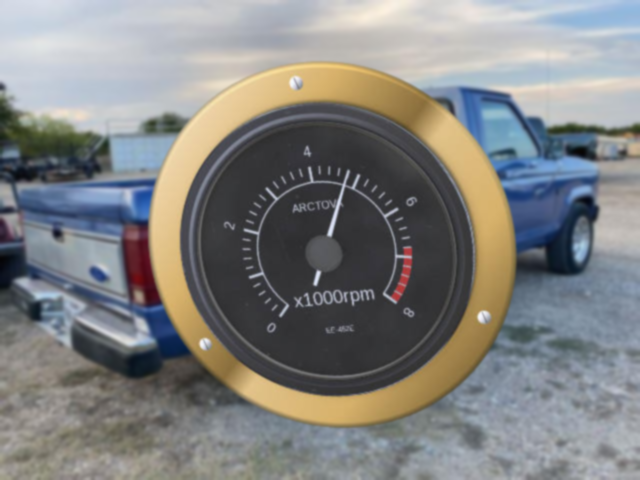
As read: 4800,rpm
